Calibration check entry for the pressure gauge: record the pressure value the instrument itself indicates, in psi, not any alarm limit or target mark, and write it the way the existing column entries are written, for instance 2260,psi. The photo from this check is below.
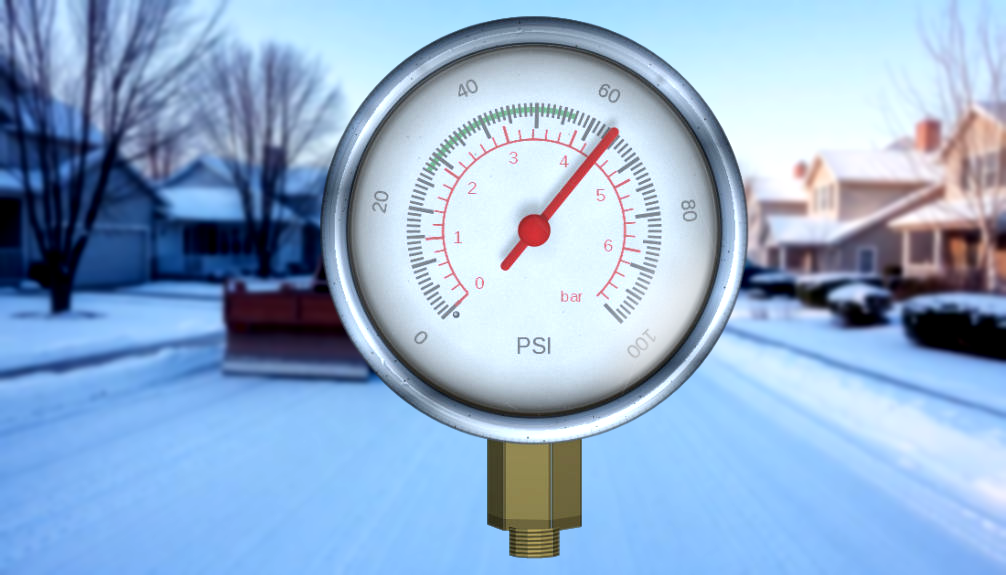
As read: 64,psi
